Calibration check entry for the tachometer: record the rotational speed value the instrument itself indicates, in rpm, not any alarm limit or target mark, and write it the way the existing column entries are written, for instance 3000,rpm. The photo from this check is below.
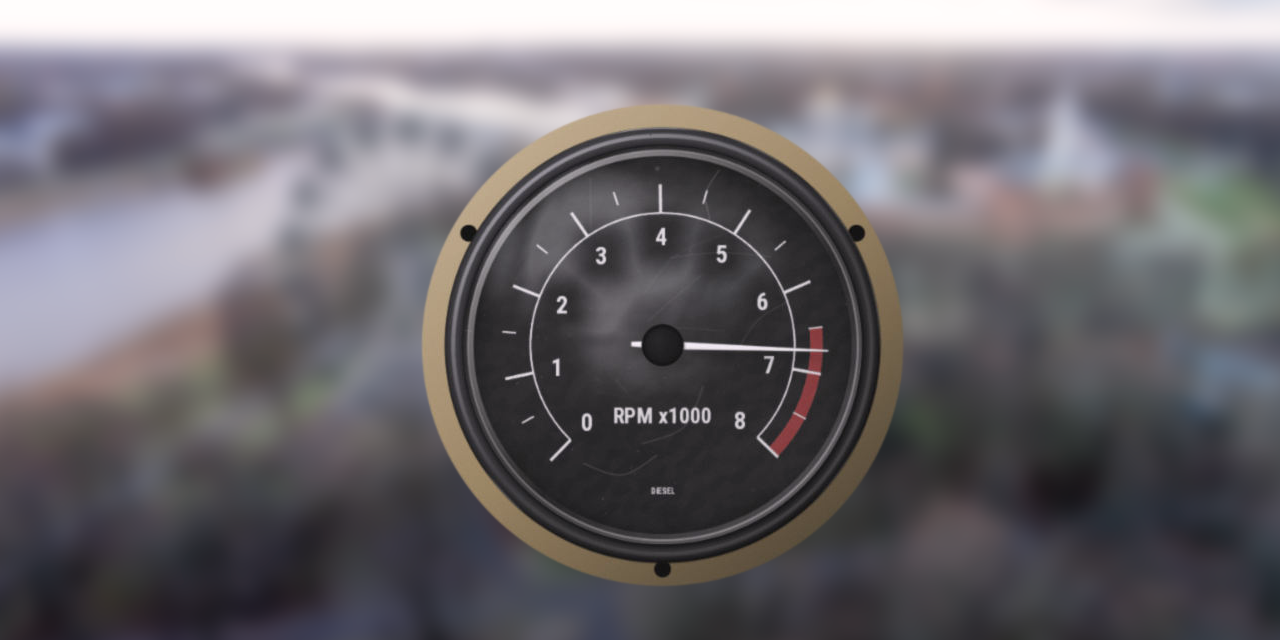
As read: 6750,rpm
